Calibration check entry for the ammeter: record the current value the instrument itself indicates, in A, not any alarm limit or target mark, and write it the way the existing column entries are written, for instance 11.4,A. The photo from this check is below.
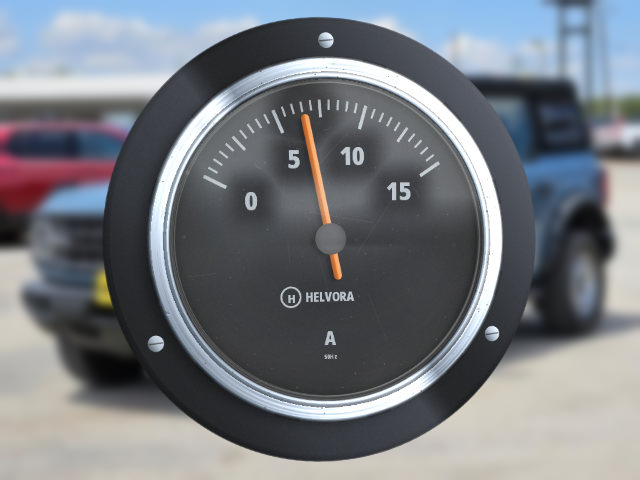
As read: 6.5,A
